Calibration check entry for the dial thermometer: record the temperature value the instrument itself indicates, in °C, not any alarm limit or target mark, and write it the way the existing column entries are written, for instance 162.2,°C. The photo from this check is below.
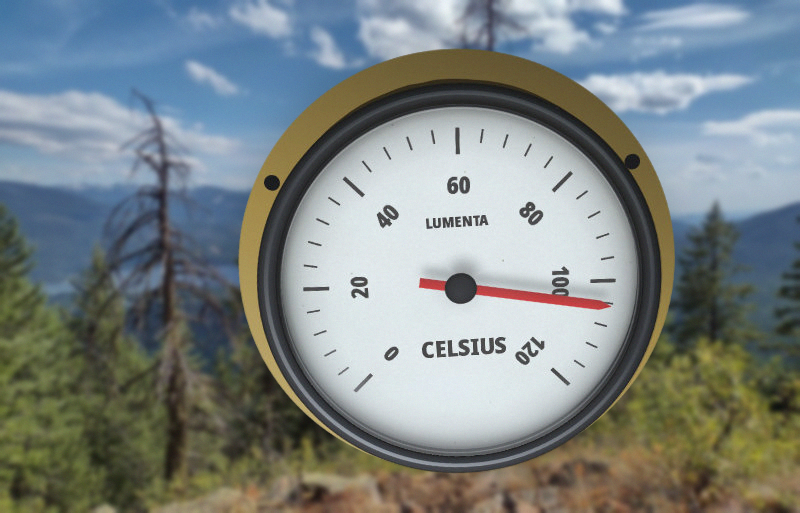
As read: 104,°C
